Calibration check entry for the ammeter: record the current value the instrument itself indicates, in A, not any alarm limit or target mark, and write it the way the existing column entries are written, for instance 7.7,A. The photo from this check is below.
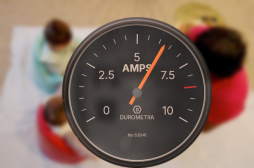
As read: 6.25,A
